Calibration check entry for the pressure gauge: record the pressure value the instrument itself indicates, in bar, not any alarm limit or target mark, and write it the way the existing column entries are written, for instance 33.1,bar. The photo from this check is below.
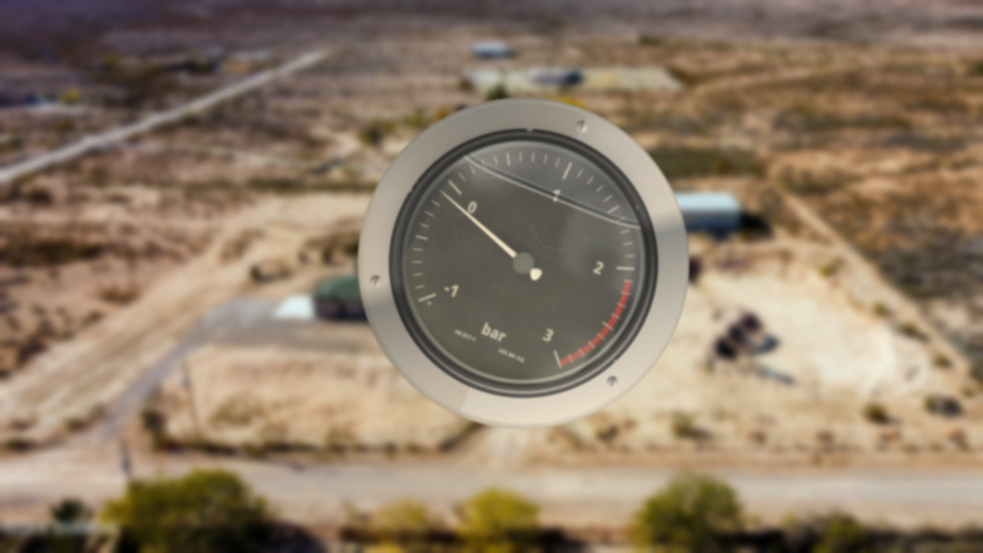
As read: -0.1,bar
